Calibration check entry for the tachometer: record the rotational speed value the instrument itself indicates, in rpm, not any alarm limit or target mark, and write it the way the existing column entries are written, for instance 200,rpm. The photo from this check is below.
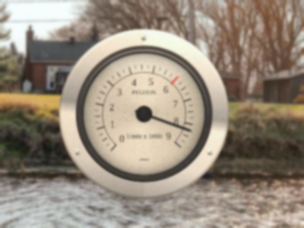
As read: 8250,rpm
